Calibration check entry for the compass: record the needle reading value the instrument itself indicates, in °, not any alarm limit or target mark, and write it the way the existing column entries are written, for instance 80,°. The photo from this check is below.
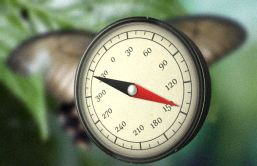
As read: 145,°
